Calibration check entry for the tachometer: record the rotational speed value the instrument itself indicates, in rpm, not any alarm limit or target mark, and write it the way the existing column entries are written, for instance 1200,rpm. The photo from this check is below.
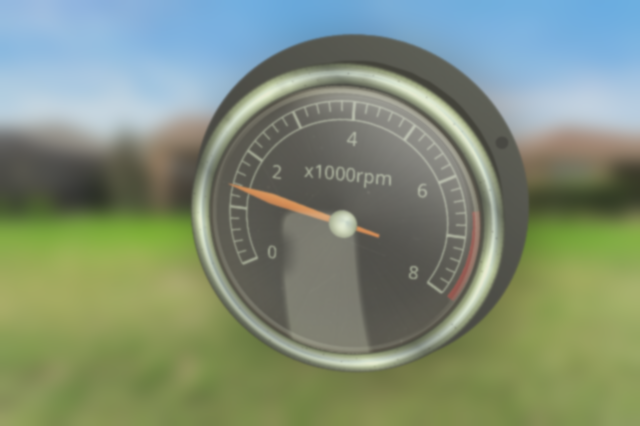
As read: 1400,rpm
